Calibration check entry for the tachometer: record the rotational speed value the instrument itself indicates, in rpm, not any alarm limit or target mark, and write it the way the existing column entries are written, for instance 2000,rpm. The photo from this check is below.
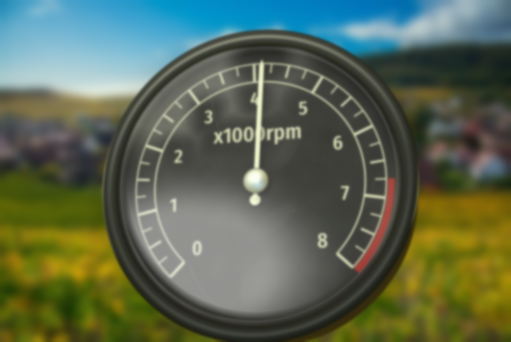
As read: 4125,rpm
